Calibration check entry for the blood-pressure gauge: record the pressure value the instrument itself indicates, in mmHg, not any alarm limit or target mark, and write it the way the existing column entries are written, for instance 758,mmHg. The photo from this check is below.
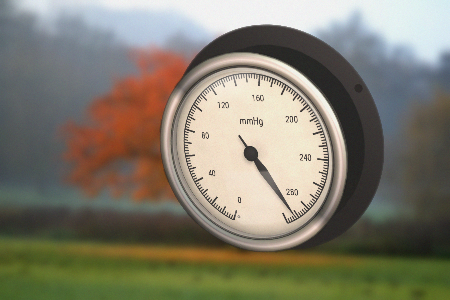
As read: 290,mmHg
